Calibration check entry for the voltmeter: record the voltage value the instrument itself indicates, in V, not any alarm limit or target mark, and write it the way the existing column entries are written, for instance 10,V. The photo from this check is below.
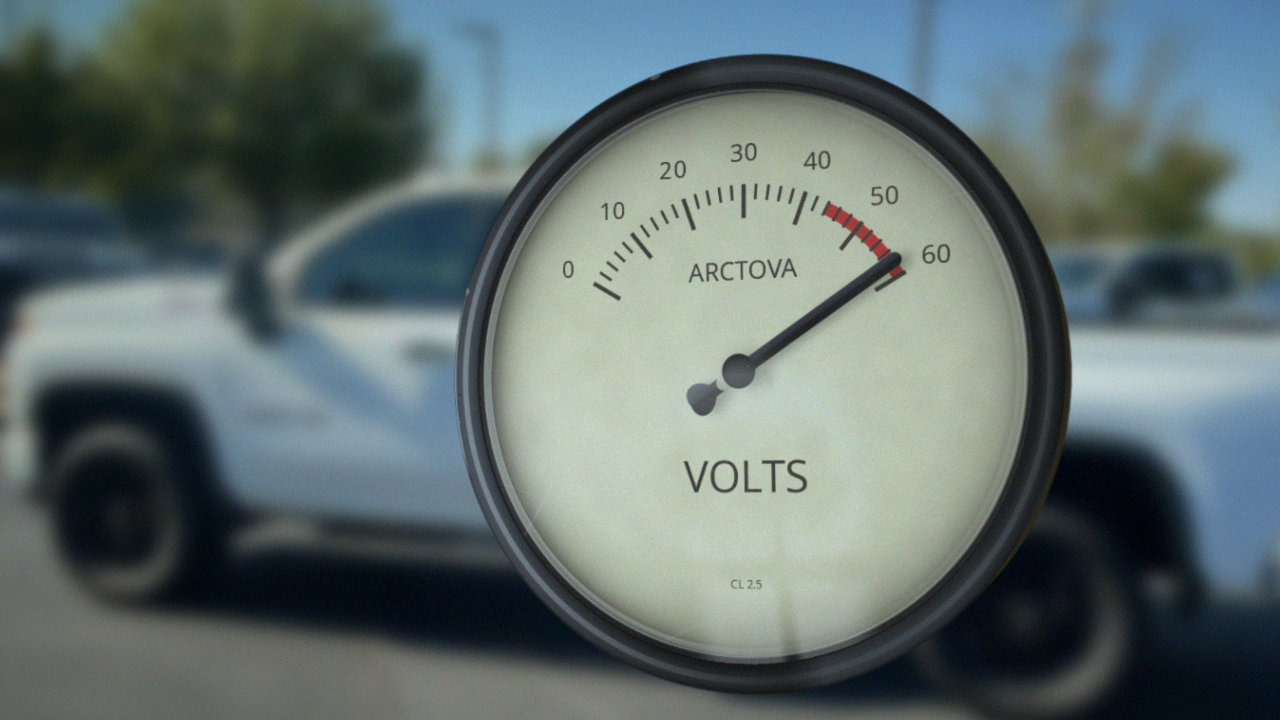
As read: 58,V
